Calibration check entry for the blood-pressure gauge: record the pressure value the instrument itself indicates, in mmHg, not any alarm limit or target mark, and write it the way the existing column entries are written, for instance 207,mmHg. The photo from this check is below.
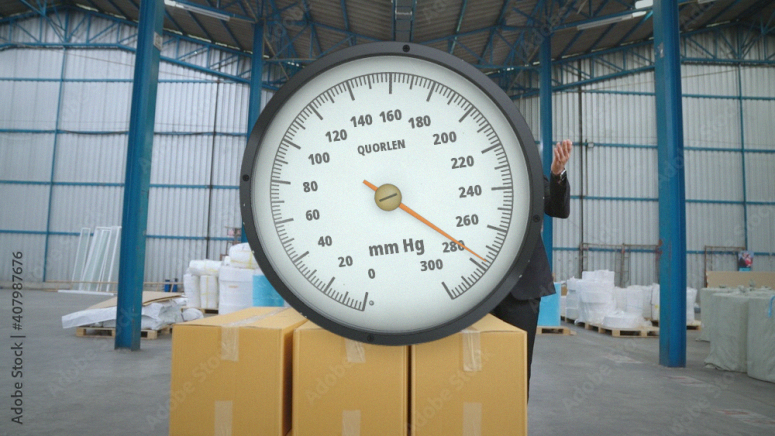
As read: 276,mmHg
